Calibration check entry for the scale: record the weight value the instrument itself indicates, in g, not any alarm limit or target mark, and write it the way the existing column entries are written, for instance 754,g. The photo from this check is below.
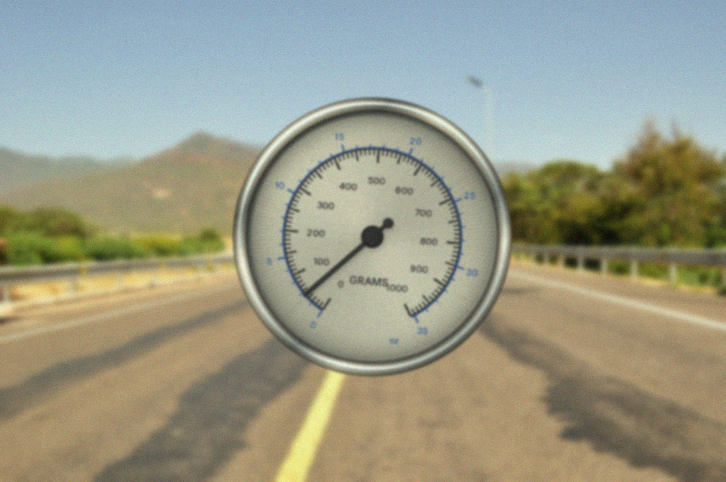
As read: 50,g
